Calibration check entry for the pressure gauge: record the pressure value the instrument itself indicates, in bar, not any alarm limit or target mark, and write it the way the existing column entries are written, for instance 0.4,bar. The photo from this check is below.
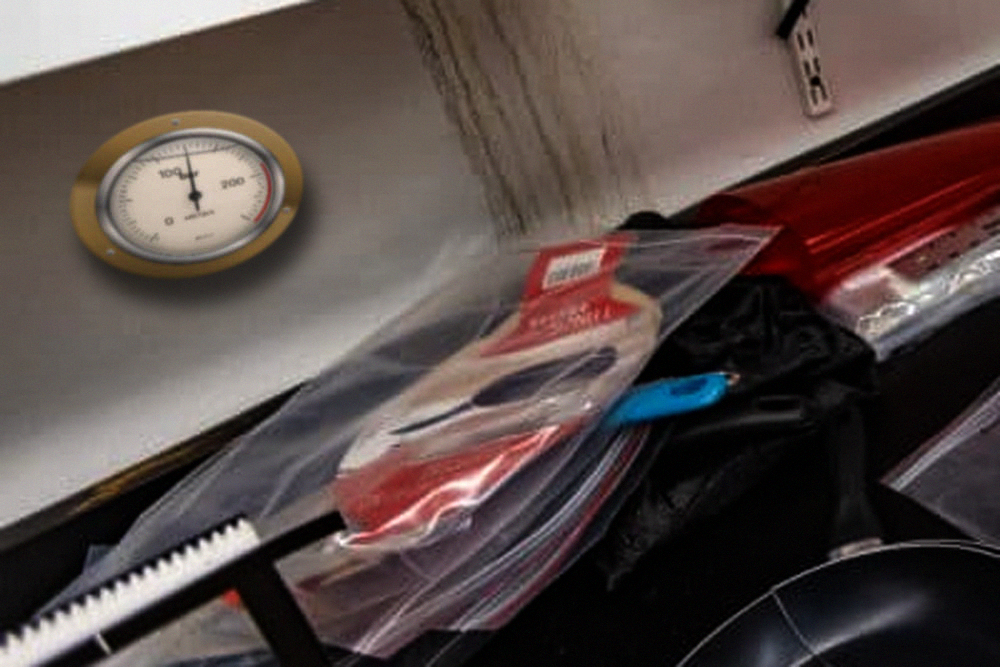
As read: 125,bar
